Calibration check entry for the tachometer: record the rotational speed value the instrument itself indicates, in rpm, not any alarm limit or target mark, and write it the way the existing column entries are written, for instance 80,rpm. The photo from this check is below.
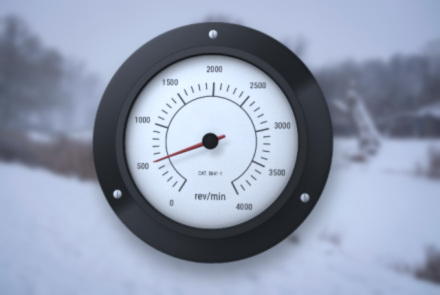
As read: 500,rpm
